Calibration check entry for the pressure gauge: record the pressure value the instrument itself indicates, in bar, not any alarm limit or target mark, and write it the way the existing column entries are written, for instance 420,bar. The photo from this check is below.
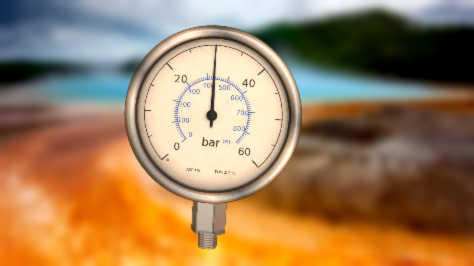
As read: 30,bar
